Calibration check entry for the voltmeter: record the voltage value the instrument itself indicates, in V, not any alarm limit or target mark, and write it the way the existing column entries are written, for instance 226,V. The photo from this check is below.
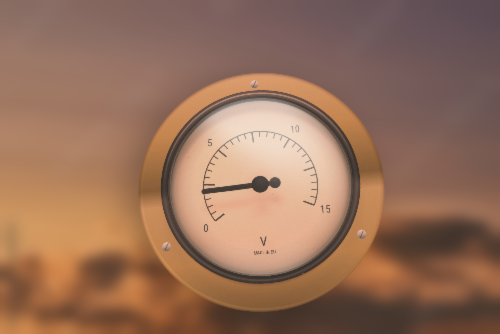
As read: 2,V
